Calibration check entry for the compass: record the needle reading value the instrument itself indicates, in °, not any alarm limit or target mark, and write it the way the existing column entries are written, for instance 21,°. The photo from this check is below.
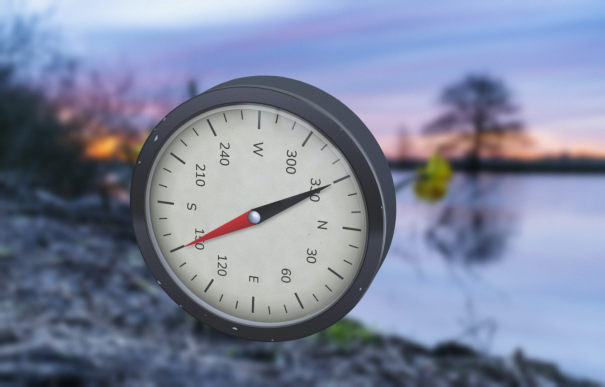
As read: 150,°
